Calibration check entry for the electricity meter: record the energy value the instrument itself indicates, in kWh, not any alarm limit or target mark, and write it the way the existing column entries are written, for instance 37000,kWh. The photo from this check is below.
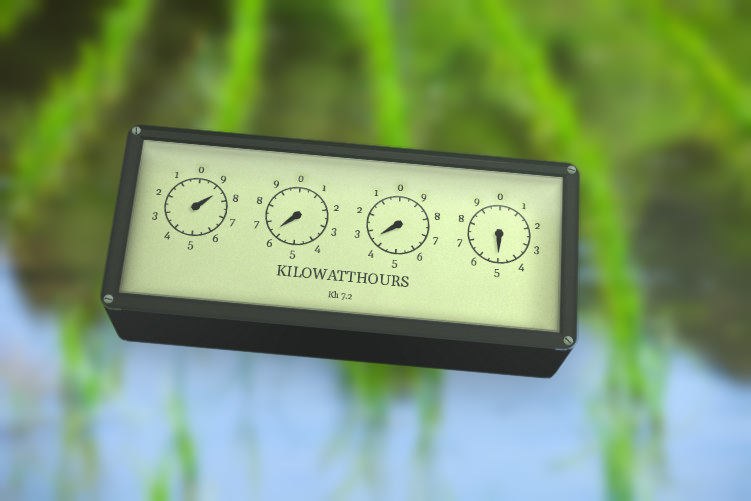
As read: 8635,kWh
